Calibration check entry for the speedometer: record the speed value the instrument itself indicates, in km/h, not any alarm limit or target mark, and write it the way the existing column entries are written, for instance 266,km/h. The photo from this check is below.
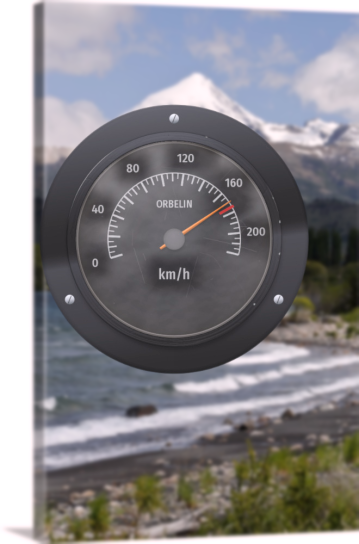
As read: 170,km/h
